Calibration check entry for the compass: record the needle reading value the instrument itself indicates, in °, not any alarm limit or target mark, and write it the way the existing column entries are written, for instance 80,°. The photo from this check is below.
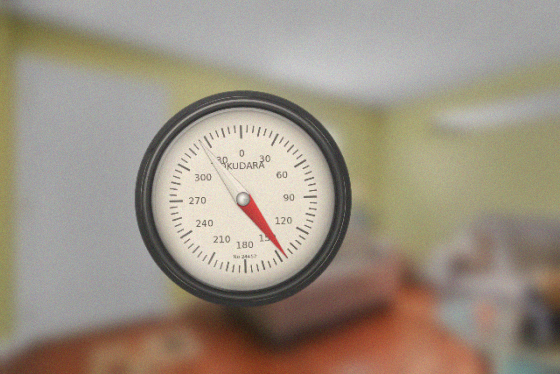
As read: 145,°
